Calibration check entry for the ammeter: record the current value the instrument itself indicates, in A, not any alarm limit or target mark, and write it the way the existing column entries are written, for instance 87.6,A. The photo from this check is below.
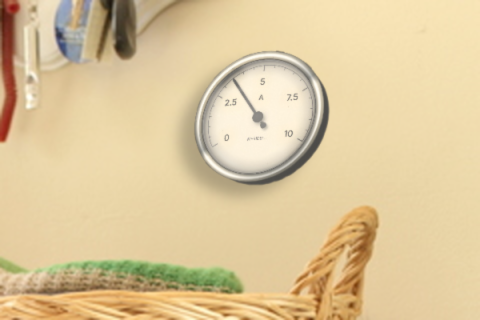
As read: 3.5,A
